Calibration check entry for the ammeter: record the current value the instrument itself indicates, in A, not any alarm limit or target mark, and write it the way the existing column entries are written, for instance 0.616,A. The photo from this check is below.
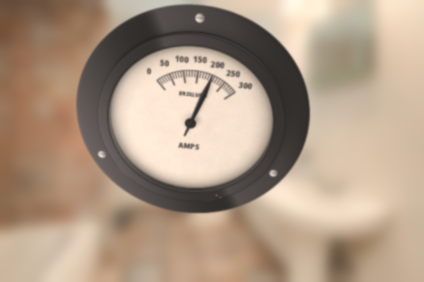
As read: 200,A
